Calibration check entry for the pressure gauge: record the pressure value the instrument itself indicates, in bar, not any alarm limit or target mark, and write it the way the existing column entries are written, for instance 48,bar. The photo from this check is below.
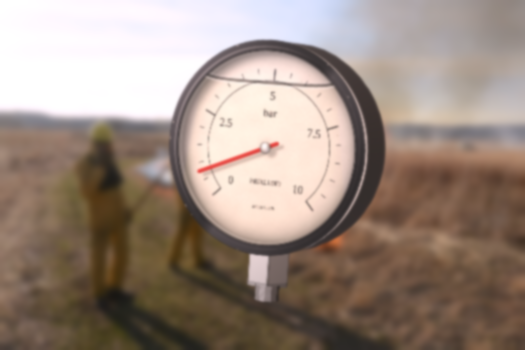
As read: 0.75,bar
